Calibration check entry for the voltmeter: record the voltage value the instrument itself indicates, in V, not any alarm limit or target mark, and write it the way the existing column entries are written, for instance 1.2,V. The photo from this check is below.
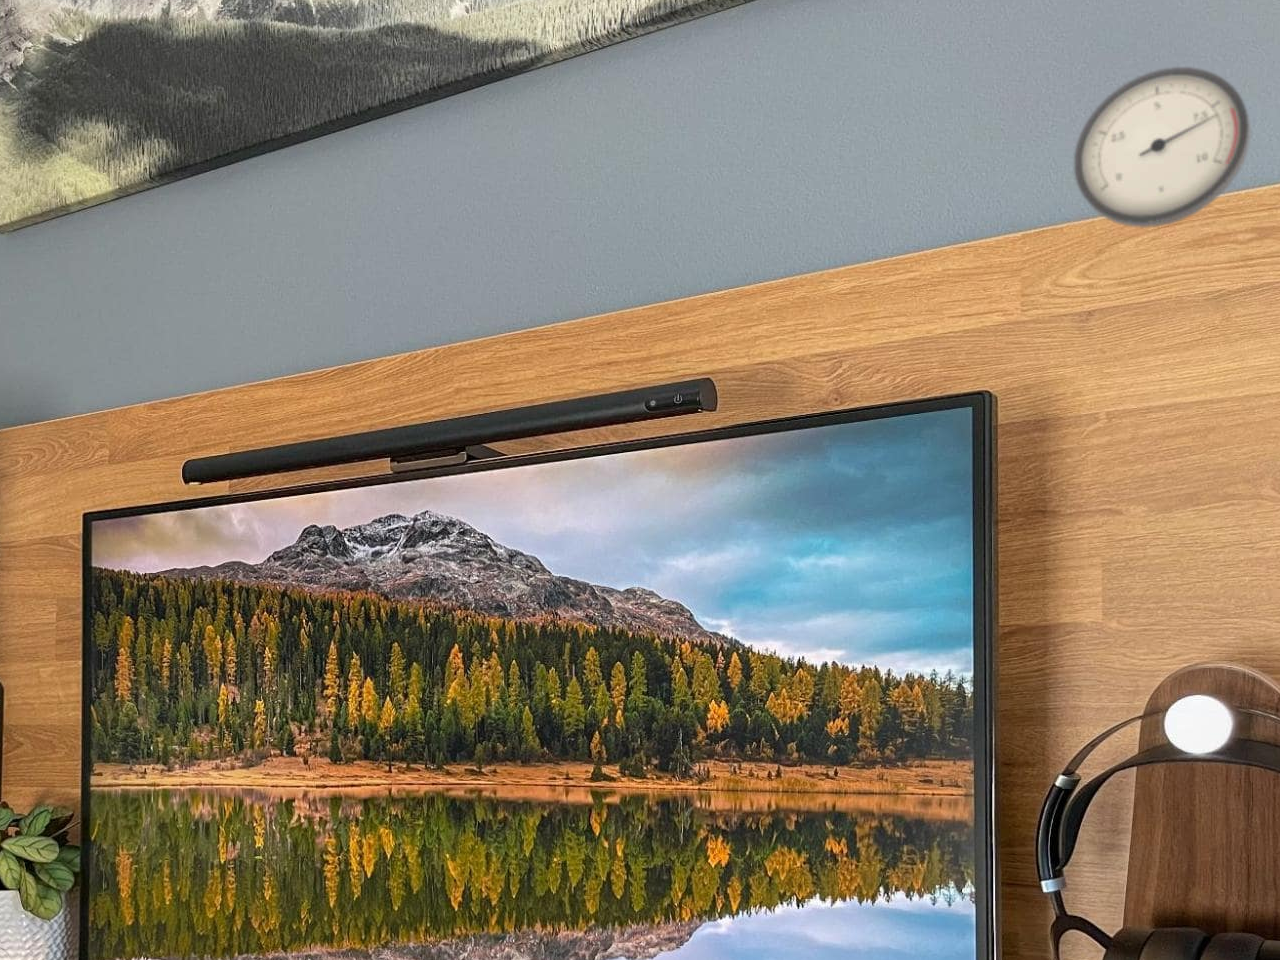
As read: 8,V
